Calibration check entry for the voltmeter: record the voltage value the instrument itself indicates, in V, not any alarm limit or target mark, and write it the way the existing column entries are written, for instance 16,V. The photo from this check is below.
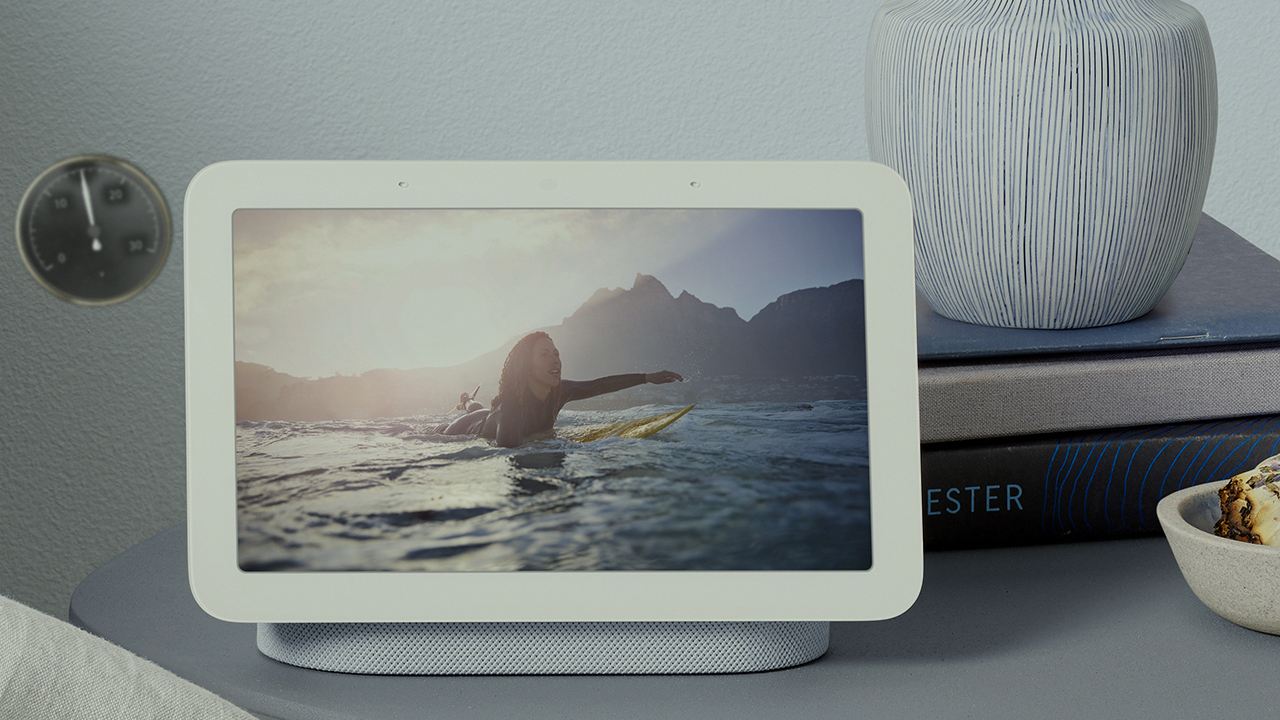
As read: 15,V
